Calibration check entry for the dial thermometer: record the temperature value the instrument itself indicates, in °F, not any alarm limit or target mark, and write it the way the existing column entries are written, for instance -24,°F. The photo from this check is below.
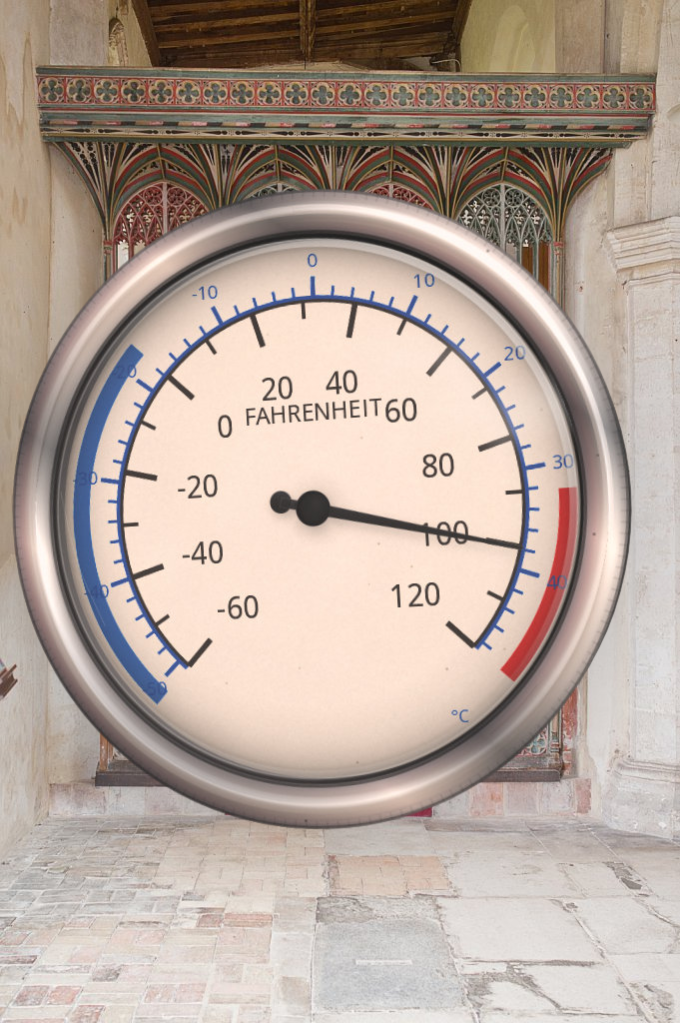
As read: 100,°F
